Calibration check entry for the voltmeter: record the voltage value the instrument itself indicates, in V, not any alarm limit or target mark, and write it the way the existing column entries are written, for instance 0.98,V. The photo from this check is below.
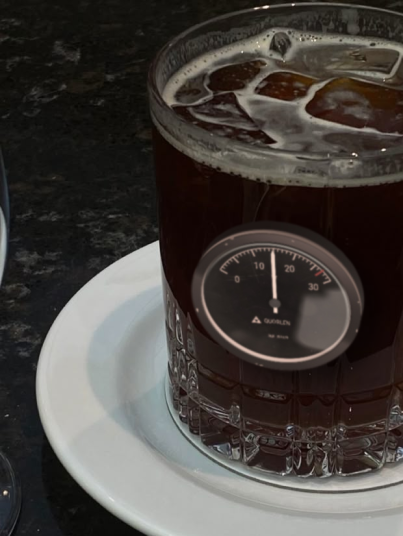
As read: 15,V
